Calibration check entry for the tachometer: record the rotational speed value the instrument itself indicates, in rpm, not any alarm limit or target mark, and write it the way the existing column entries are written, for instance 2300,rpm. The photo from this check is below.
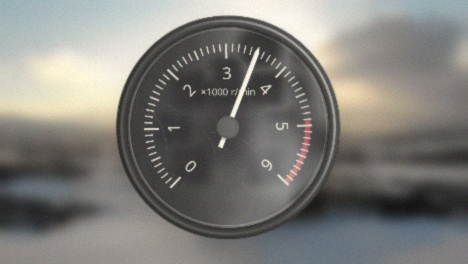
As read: 3500,rpm
